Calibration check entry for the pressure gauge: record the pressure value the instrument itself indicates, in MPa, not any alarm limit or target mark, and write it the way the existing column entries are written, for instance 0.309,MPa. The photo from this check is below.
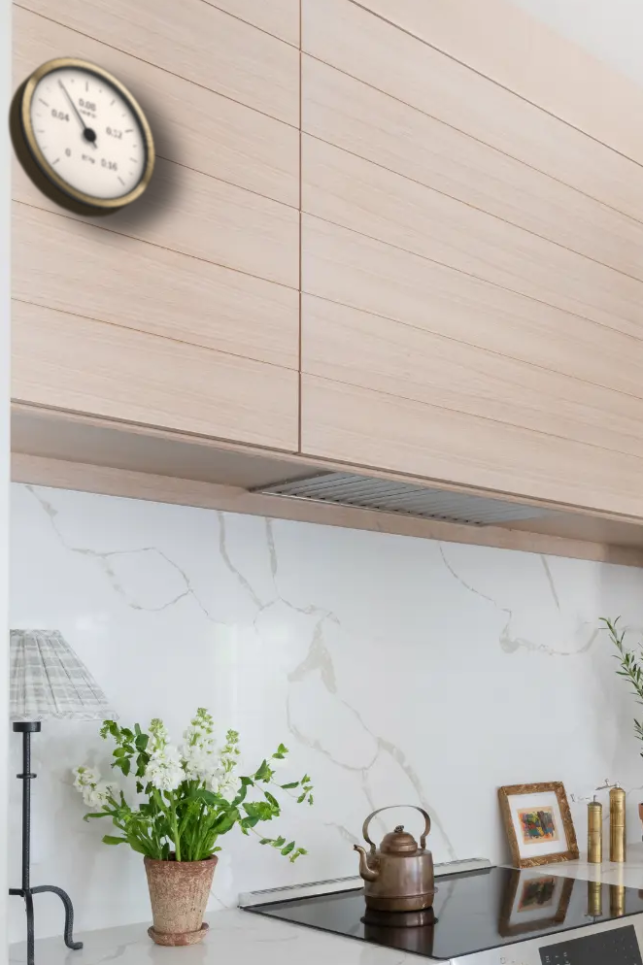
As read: 0.06,MPa
